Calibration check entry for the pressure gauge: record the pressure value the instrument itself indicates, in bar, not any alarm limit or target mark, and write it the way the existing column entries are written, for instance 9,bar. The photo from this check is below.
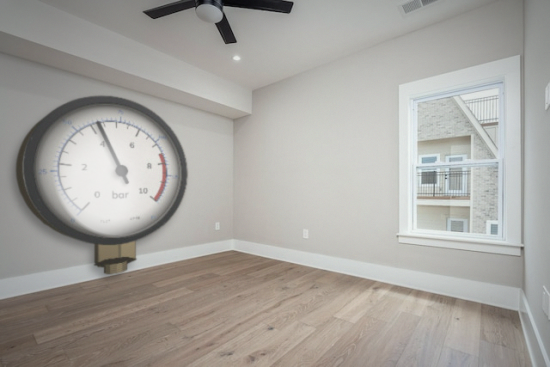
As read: 4.25,bar
